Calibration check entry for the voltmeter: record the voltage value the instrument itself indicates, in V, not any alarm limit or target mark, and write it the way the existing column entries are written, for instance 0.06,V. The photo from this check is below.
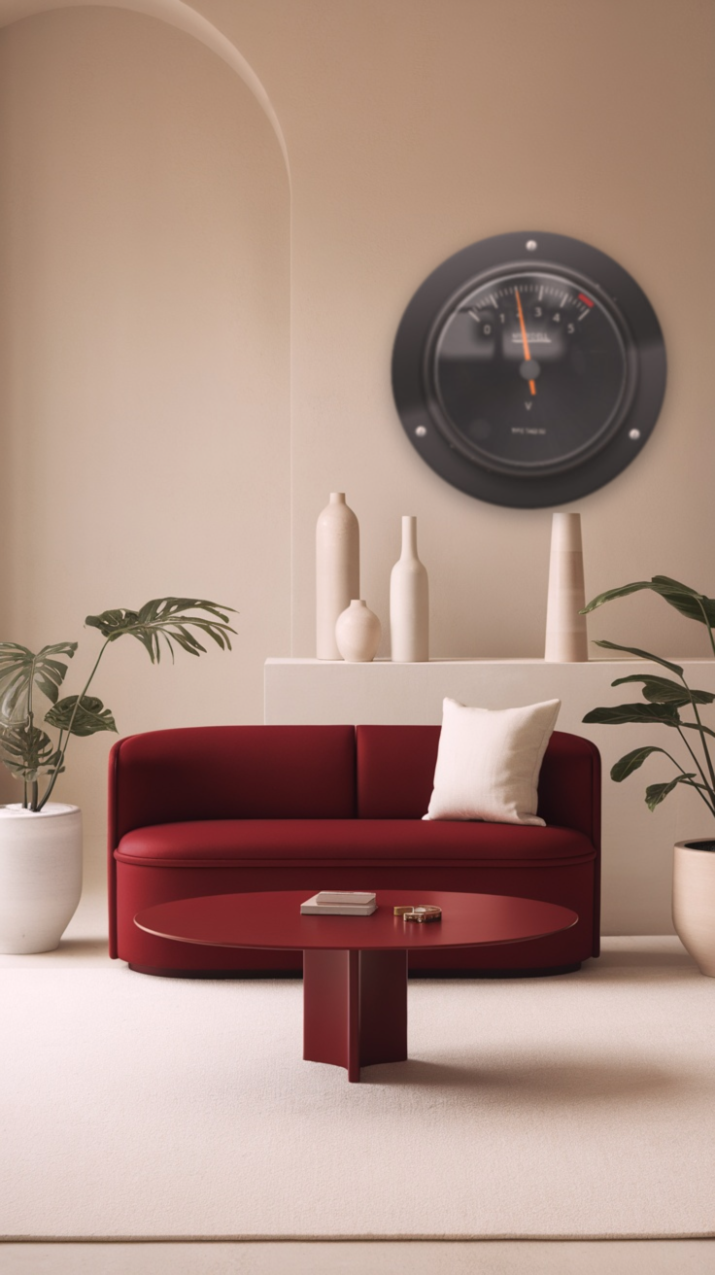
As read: 2,V
